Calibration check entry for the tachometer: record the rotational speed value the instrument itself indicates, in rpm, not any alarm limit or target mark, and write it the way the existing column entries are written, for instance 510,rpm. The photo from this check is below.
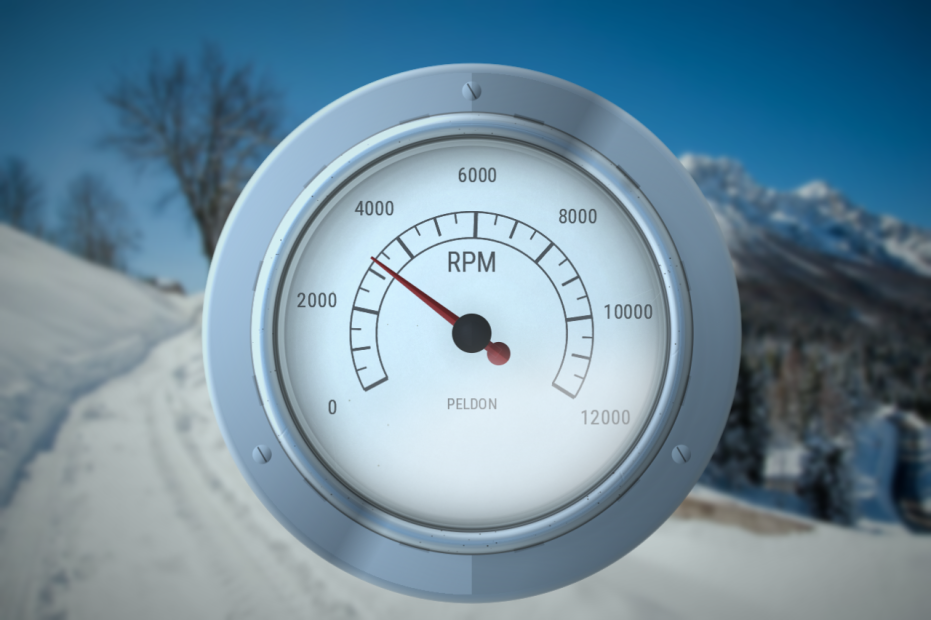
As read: 3250,rpm
